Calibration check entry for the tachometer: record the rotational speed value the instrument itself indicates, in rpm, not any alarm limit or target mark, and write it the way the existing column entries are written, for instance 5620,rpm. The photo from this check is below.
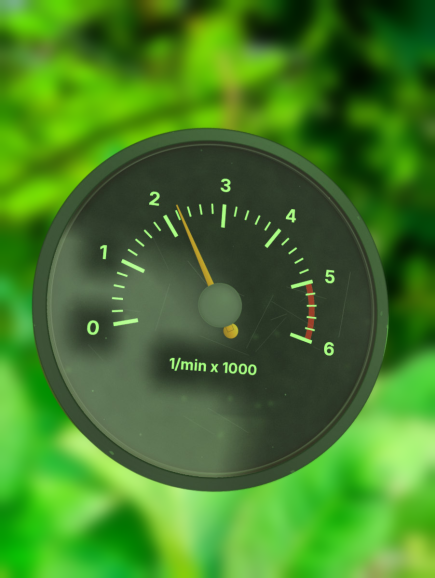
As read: 2200,rpm
